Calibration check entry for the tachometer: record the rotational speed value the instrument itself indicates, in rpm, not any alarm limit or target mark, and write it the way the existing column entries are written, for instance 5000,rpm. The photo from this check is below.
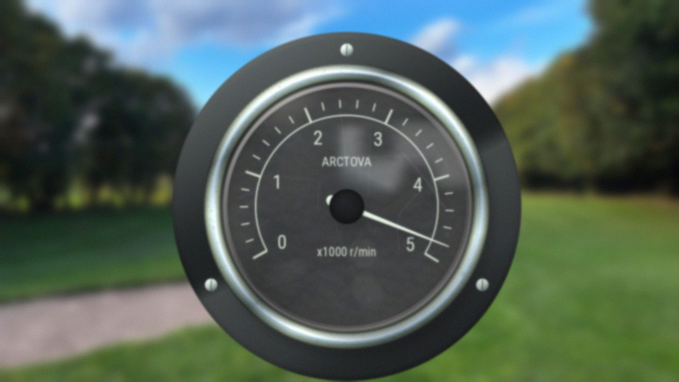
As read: 4800,rpm
